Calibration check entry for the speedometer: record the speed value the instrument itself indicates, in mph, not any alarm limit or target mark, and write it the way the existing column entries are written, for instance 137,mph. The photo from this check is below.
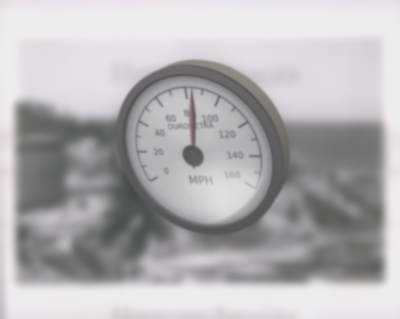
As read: 85,mph
